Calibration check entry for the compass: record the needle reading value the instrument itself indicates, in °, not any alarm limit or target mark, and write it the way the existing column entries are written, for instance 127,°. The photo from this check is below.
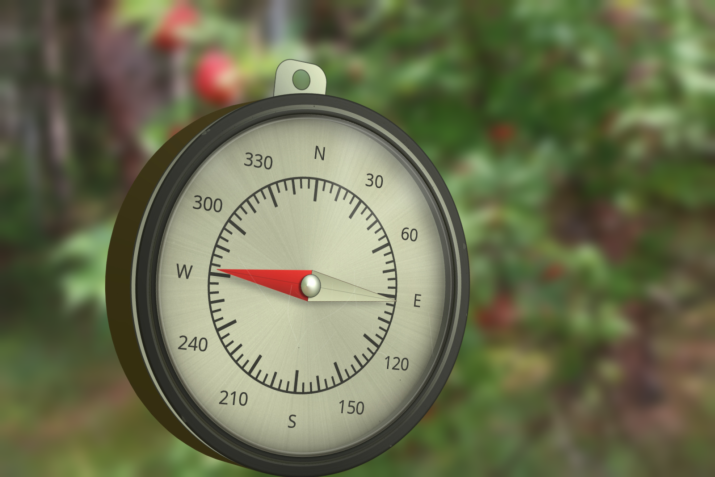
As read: 272.5,°
